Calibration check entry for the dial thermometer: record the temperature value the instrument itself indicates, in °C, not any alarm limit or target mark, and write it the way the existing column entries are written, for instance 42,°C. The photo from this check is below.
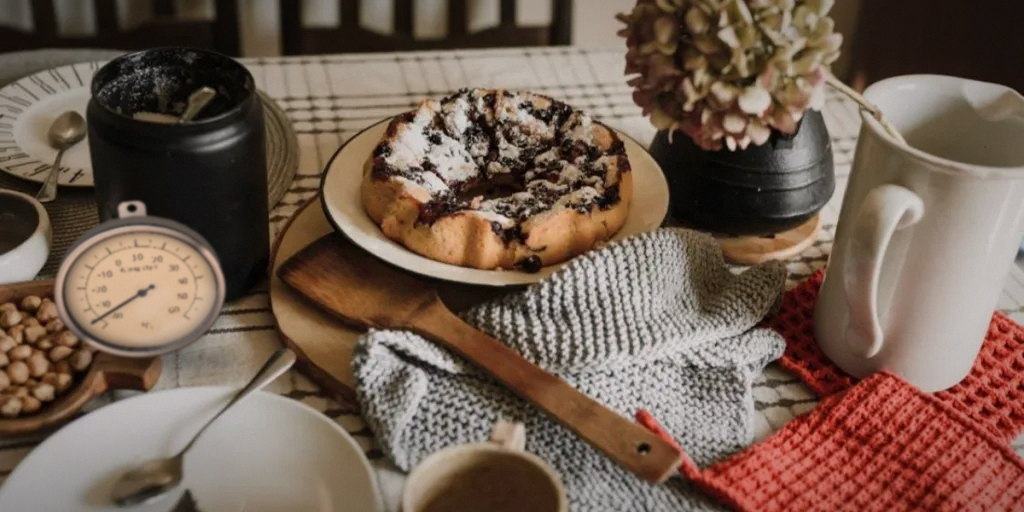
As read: -35,°C
